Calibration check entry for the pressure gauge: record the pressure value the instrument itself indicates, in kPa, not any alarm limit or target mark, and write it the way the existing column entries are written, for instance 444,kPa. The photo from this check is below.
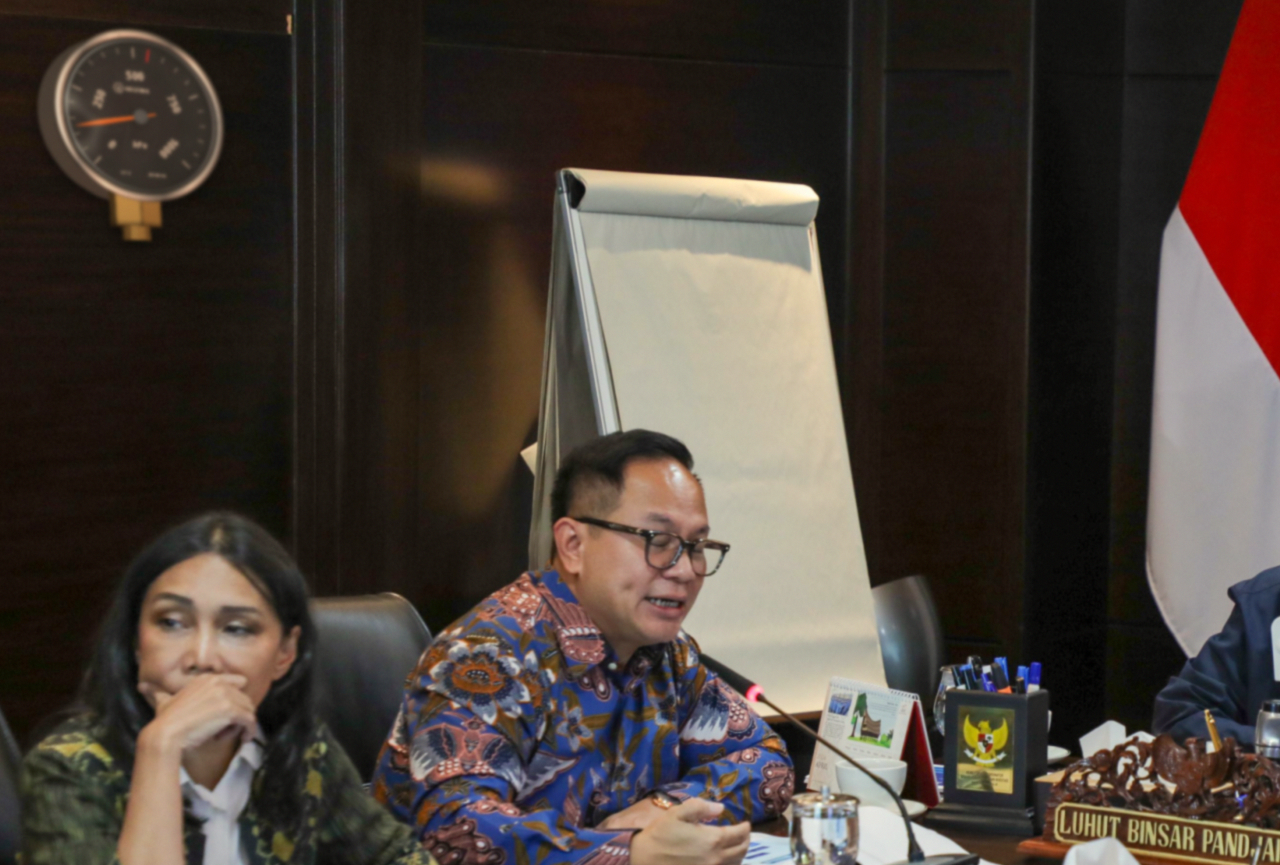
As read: 125,kPa
